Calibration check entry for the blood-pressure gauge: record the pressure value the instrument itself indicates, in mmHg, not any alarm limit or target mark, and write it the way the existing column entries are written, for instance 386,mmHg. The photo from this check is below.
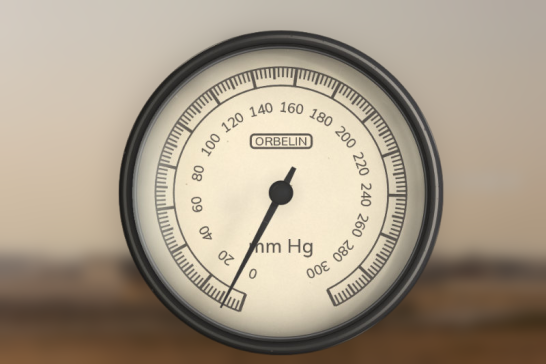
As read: 8,mmHg
